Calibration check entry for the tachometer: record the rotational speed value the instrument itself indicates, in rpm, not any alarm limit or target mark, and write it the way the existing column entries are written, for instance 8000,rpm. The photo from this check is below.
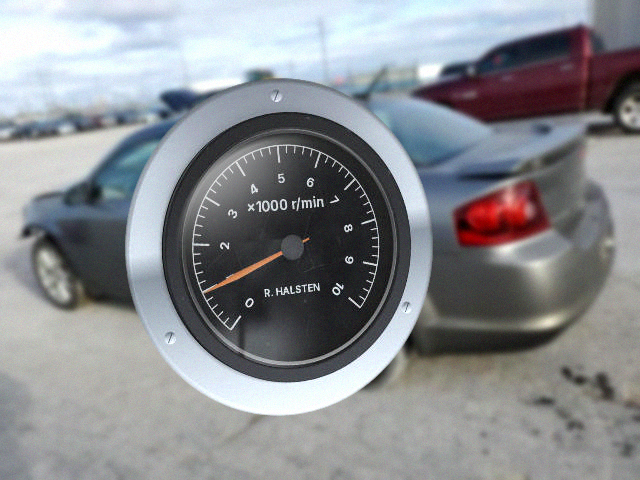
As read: 1000,rpm
